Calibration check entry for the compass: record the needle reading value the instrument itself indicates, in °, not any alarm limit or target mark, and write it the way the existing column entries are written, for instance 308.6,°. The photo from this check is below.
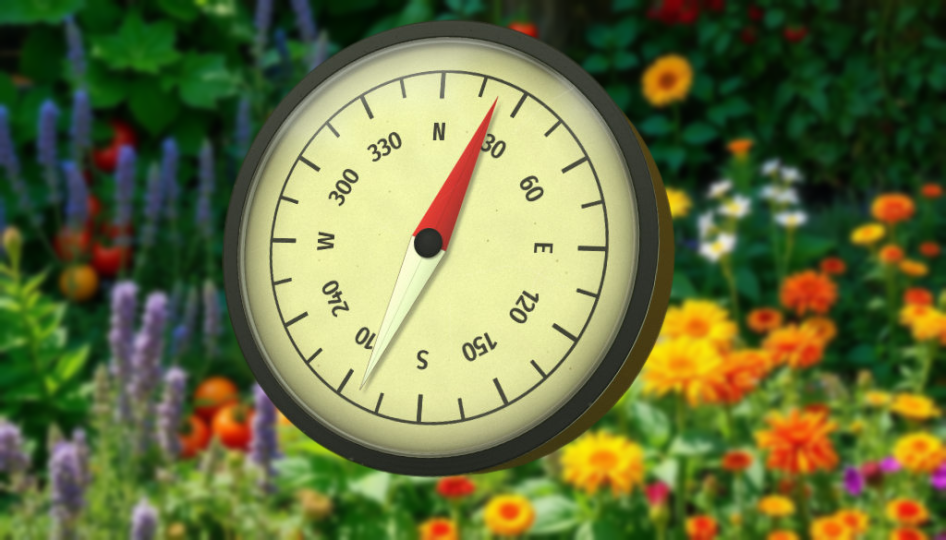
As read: 22.5,°
